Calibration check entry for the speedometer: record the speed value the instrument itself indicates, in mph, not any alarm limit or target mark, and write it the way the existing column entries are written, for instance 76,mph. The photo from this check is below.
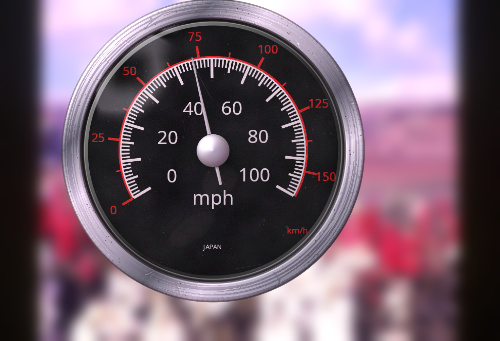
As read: 45,mph
